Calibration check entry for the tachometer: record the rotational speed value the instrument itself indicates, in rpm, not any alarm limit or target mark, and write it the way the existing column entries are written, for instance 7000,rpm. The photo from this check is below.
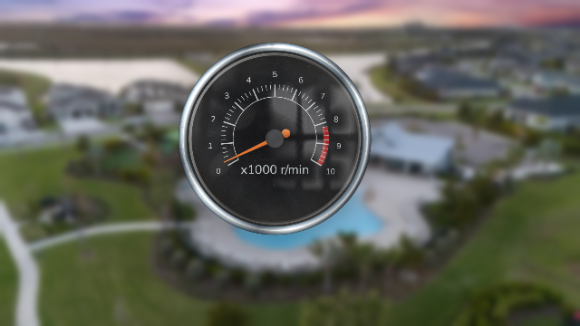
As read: 200,rpm
